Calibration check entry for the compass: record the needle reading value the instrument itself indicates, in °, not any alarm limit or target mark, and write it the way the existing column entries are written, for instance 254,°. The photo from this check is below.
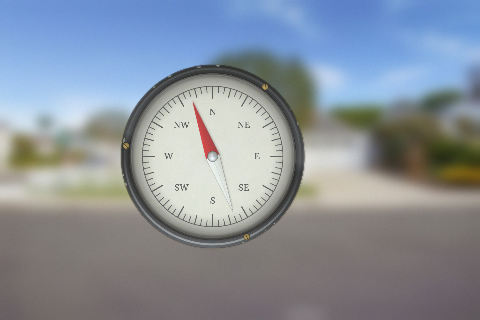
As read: 340,°
